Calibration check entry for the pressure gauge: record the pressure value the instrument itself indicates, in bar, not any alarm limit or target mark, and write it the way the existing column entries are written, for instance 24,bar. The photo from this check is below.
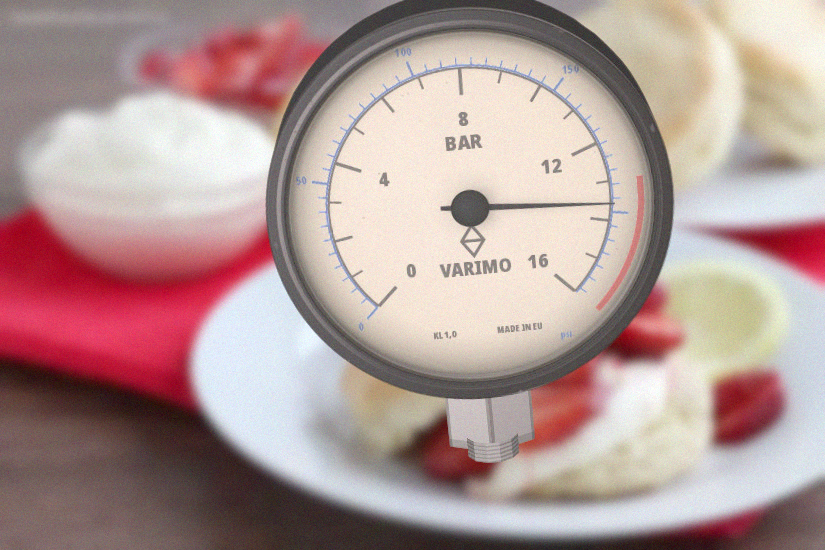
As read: 13.5,bar
